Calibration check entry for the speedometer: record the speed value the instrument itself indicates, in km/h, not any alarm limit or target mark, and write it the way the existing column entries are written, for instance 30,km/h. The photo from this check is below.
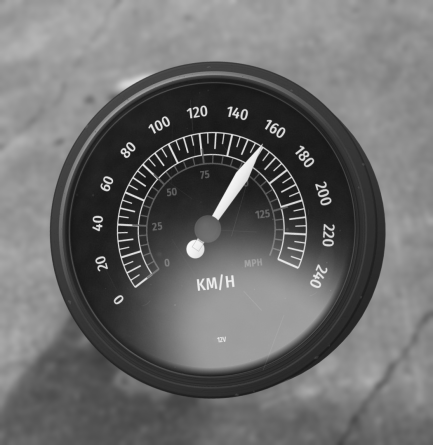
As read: 160,km/h
